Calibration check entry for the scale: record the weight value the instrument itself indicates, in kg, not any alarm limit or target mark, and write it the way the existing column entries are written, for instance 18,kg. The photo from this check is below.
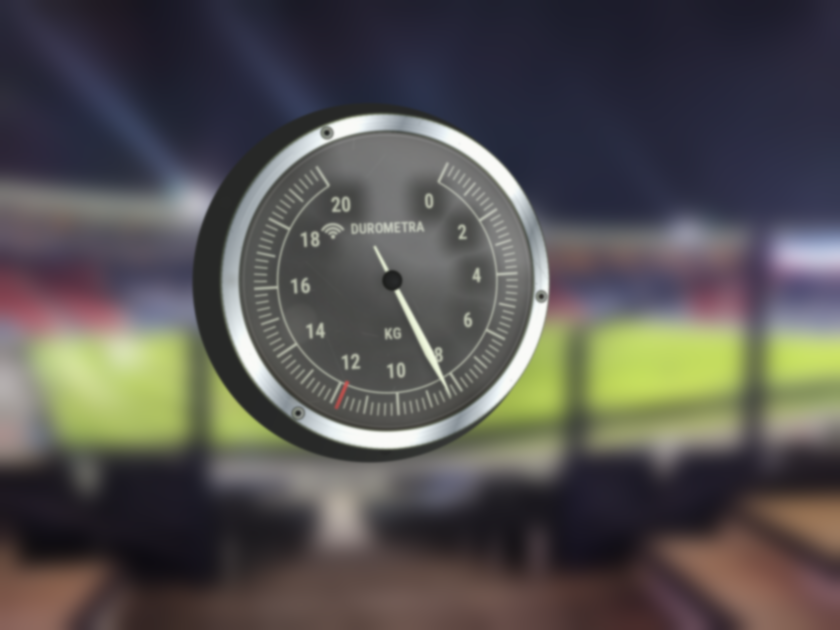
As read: 8.4,kg
